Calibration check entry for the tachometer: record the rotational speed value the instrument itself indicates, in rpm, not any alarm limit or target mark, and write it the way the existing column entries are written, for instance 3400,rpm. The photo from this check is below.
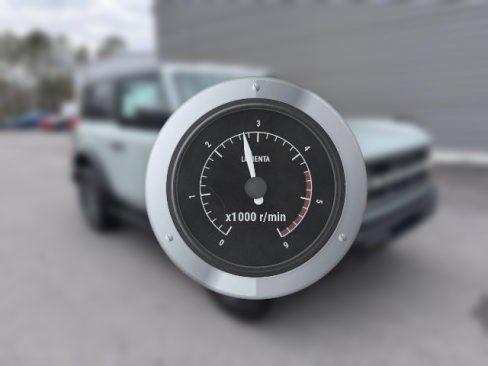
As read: 2700,rpm
